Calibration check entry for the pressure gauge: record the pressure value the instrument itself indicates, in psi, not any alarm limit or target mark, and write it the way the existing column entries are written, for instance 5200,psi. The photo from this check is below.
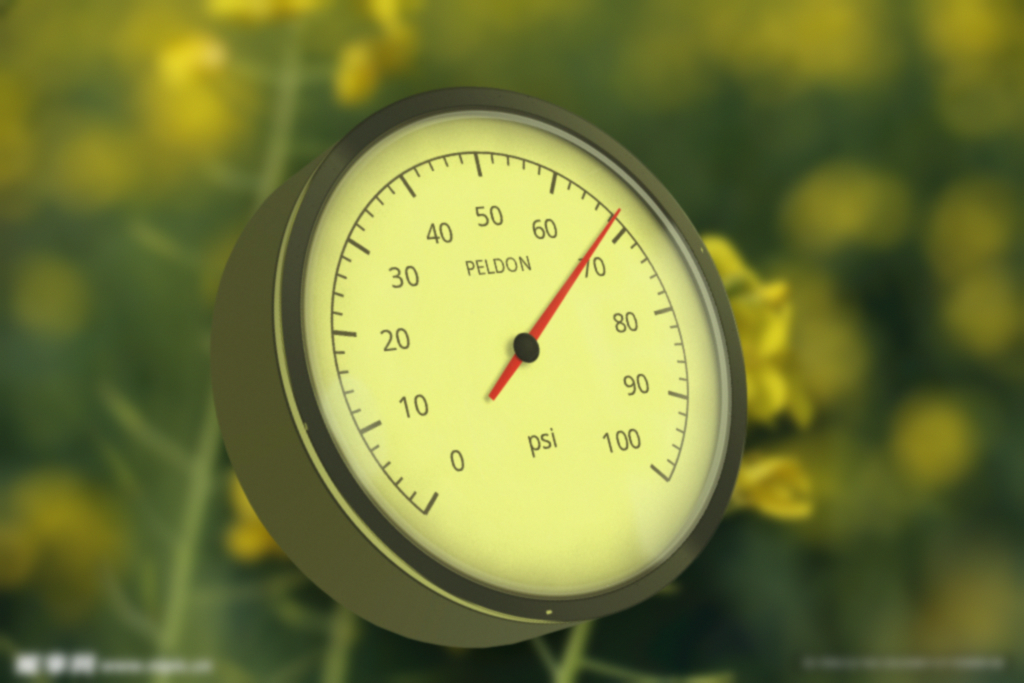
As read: 68,psi
